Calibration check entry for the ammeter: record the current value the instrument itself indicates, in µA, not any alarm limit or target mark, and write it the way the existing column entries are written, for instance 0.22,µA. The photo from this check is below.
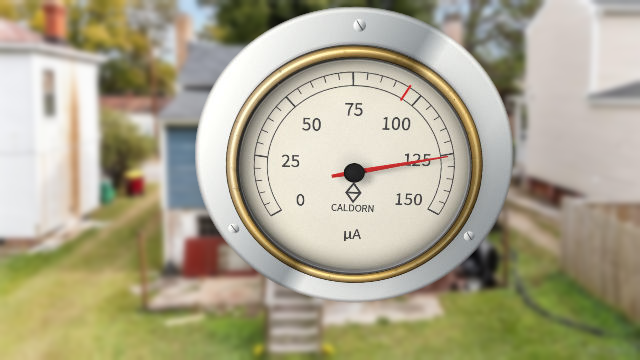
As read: 125,µA
